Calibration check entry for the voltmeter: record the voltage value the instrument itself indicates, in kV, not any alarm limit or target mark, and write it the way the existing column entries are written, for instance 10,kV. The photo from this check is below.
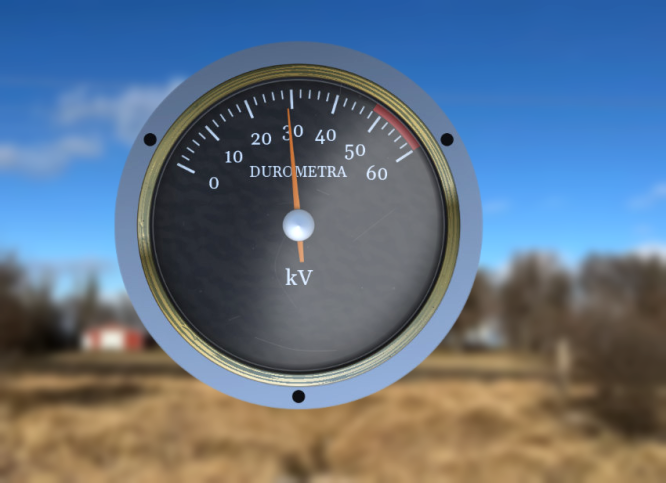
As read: 29,kV
